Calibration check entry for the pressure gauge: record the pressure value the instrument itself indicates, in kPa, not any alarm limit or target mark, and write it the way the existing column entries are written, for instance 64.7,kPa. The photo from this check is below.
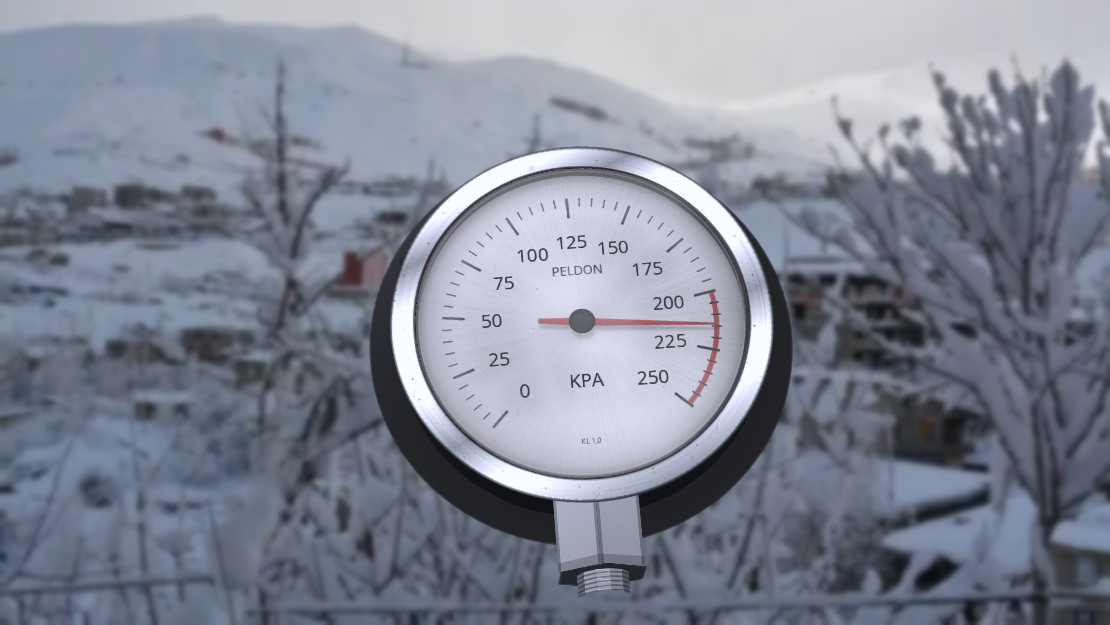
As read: 215,kPa
